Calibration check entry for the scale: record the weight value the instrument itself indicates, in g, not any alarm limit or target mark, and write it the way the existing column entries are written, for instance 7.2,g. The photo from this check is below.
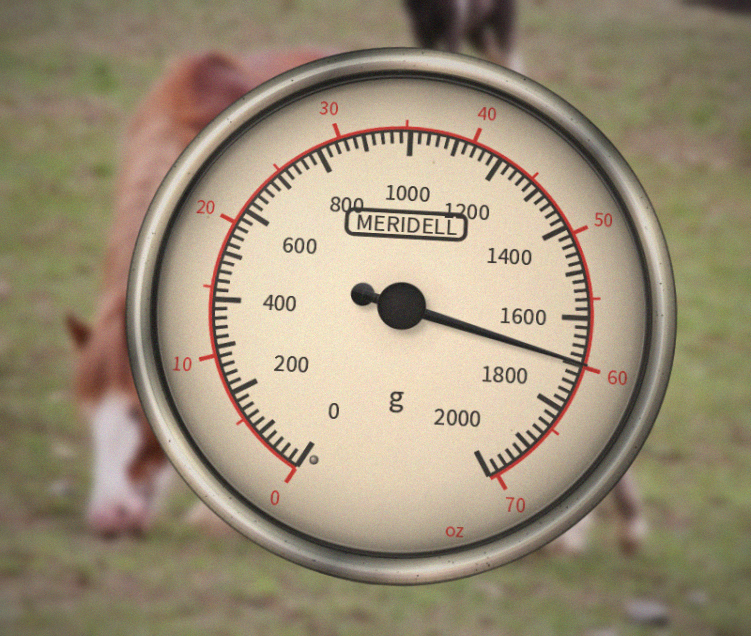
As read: 1700,g
